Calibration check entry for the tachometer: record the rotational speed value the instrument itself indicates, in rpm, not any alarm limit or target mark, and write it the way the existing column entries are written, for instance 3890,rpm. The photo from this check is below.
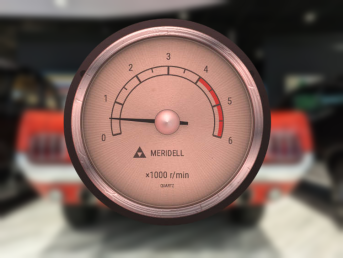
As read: 500,rpm
